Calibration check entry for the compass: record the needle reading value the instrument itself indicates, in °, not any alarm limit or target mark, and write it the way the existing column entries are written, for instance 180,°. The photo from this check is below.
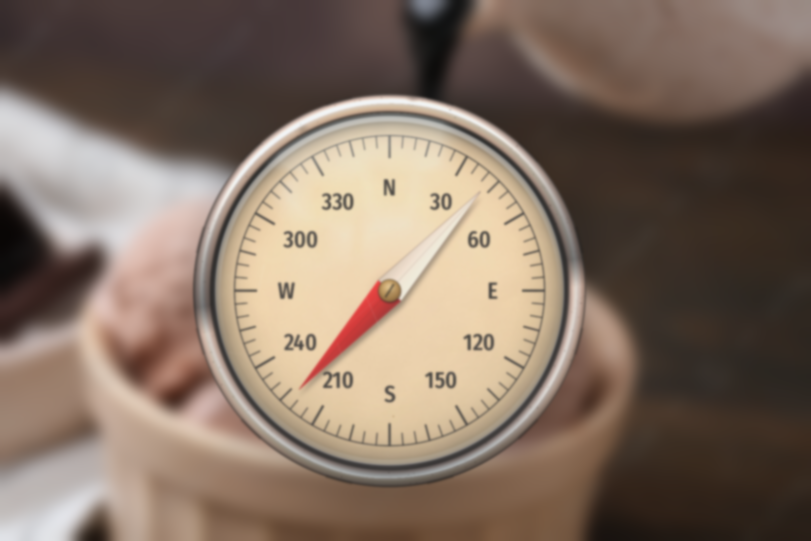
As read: 222.5,°
